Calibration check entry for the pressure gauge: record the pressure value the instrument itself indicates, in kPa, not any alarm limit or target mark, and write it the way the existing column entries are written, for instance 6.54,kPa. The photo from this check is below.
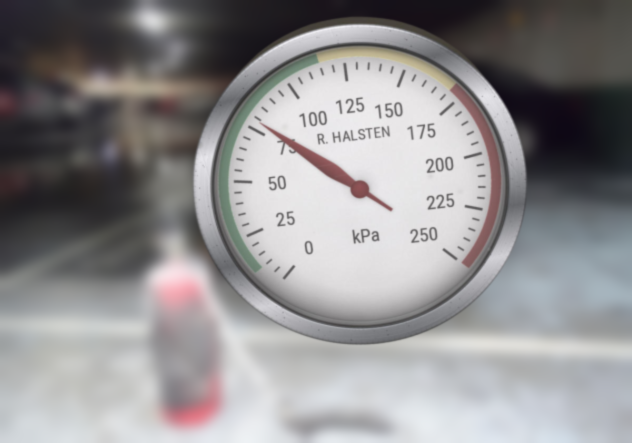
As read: 80,kPa
